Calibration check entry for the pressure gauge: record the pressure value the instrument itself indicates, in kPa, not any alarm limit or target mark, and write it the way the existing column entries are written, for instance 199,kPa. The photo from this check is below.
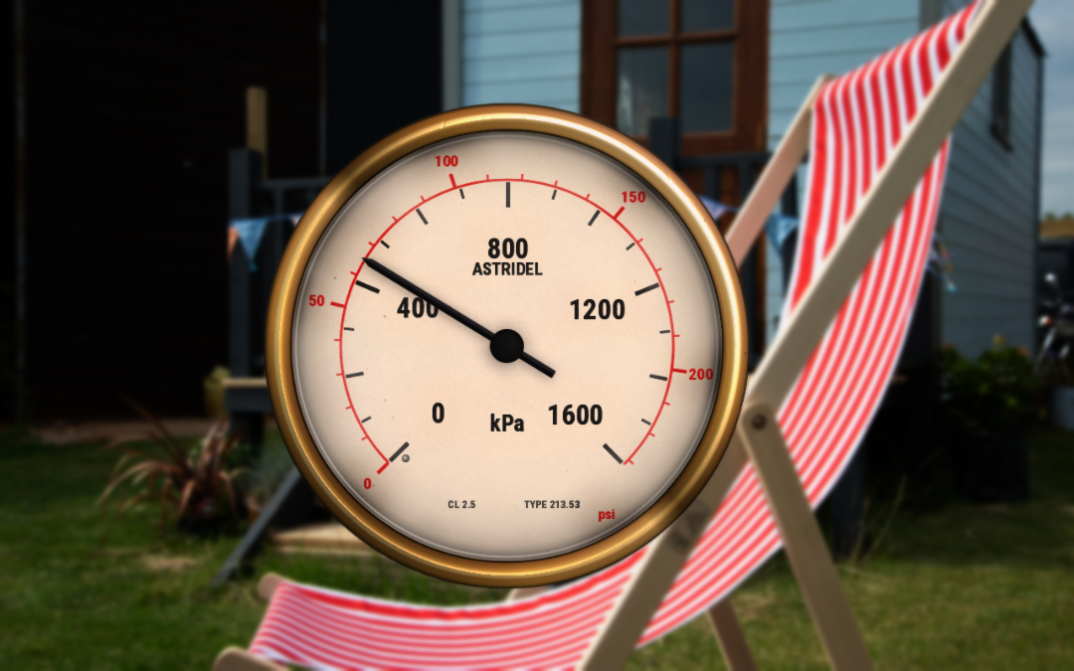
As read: 450,kPa
